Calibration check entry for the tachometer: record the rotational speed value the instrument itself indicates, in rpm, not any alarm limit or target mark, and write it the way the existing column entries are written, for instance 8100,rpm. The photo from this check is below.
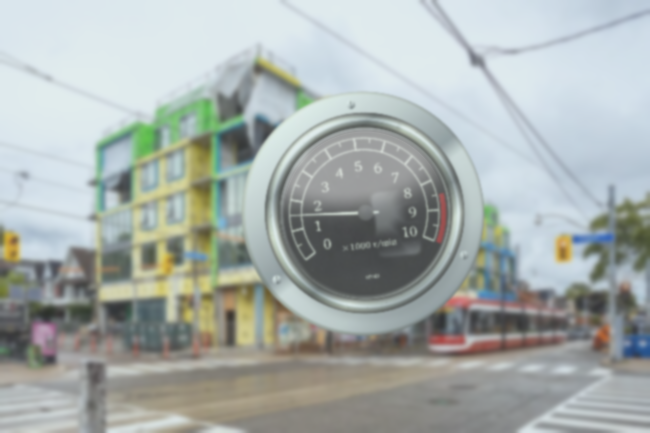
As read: 1500,rpm
